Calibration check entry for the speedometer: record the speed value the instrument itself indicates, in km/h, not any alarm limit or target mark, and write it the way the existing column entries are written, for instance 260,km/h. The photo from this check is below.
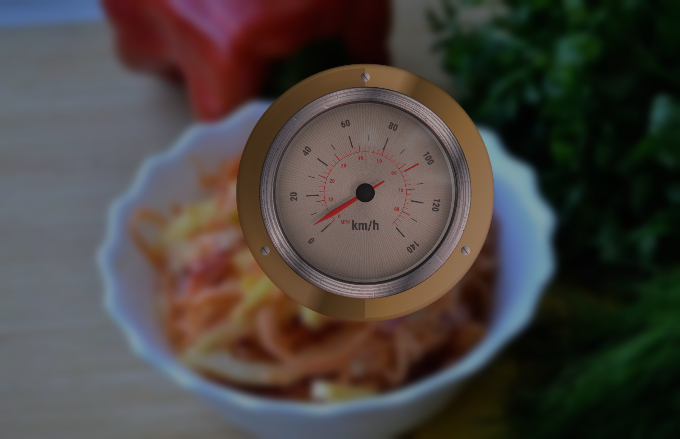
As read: 5,km/h
